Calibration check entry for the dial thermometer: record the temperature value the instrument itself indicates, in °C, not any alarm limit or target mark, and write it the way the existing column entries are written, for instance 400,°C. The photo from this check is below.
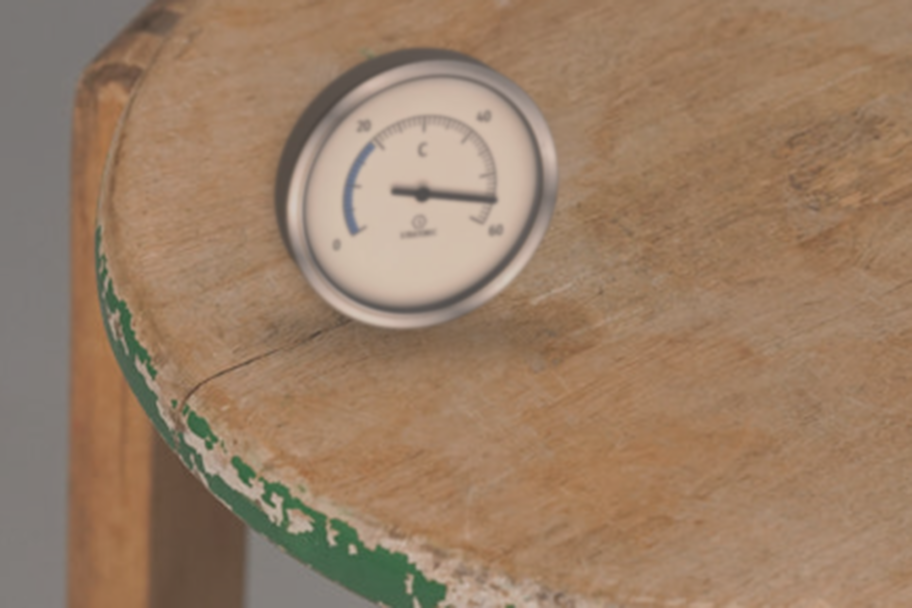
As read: 55,°C
